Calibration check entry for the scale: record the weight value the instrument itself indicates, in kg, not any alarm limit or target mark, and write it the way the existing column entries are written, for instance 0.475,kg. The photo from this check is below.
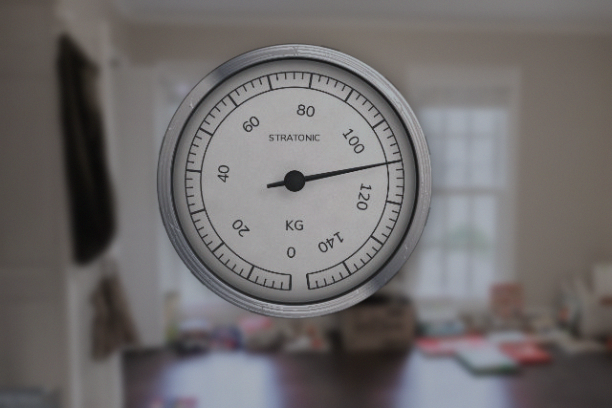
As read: 110,kg
